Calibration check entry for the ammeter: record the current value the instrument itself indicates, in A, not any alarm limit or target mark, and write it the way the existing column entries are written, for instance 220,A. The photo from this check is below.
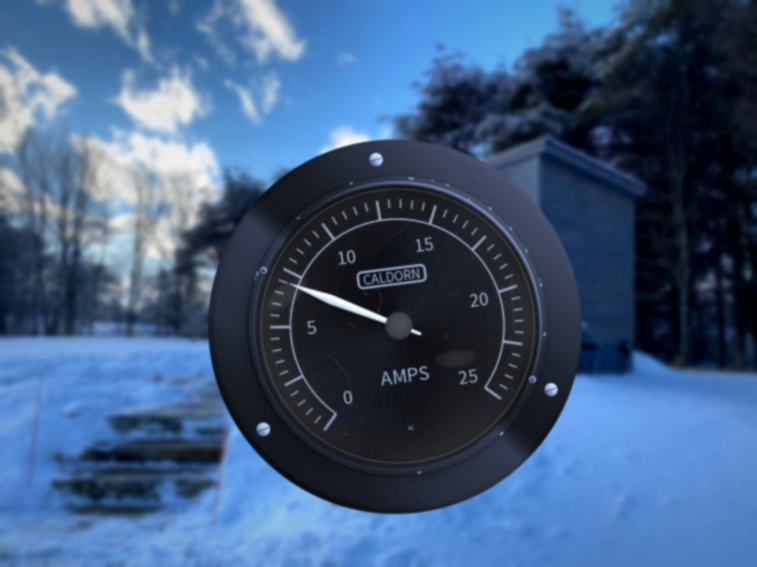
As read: 7,A
